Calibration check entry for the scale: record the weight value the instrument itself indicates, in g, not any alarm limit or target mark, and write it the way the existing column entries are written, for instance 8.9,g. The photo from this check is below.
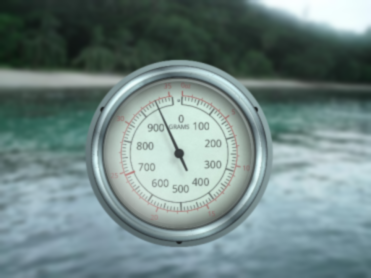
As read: 950,g
